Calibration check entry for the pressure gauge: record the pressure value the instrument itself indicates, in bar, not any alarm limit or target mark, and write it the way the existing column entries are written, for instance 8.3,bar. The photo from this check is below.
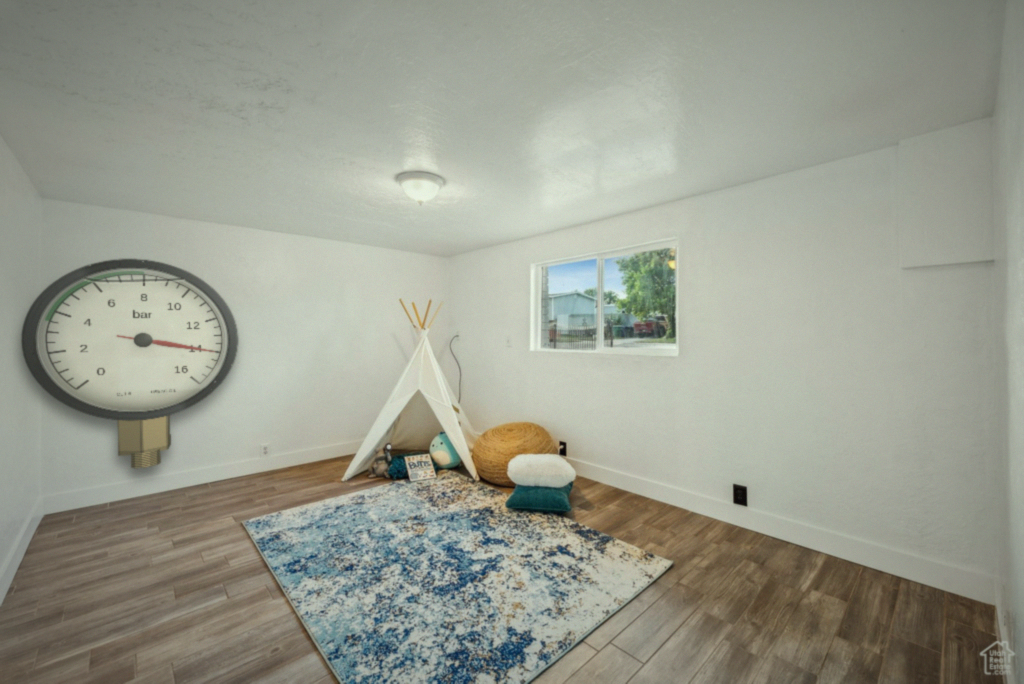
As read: 14,bar
